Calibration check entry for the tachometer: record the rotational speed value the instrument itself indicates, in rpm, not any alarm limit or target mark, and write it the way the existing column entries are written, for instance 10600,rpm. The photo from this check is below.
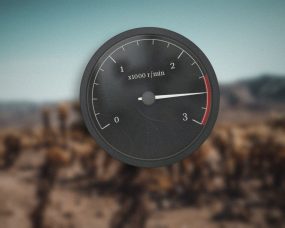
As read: 2600,rpm
